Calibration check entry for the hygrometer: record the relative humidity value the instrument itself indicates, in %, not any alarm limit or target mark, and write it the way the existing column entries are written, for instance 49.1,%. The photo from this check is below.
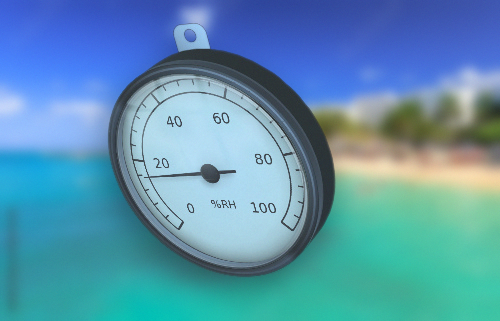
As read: 16,%
